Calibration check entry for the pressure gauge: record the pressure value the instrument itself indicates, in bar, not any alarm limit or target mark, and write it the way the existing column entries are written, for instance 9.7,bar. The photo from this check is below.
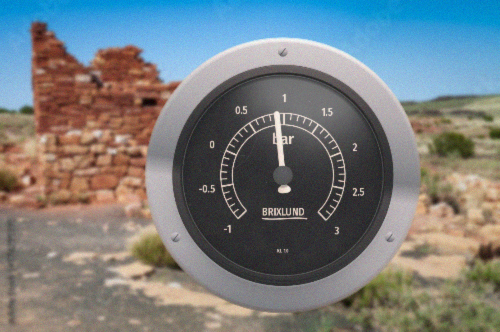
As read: 0.9,bar
